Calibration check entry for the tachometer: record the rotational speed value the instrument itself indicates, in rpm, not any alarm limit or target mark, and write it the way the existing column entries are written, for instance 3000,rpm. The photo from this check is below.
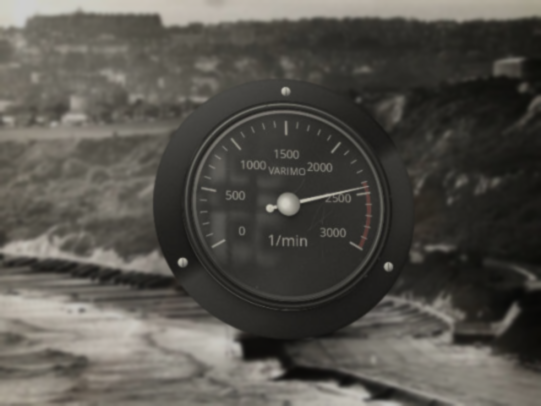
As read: 2450,rpm
